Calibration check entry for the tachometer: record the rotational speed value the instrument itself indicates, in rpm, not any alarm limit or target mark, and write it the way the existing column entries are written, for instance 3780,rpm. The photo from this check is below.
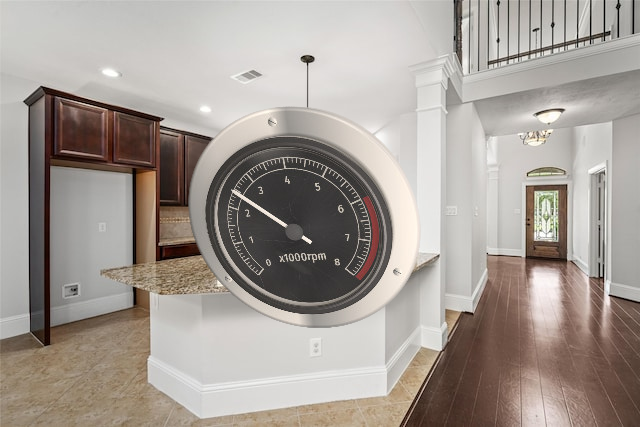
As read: 2500,rpm
